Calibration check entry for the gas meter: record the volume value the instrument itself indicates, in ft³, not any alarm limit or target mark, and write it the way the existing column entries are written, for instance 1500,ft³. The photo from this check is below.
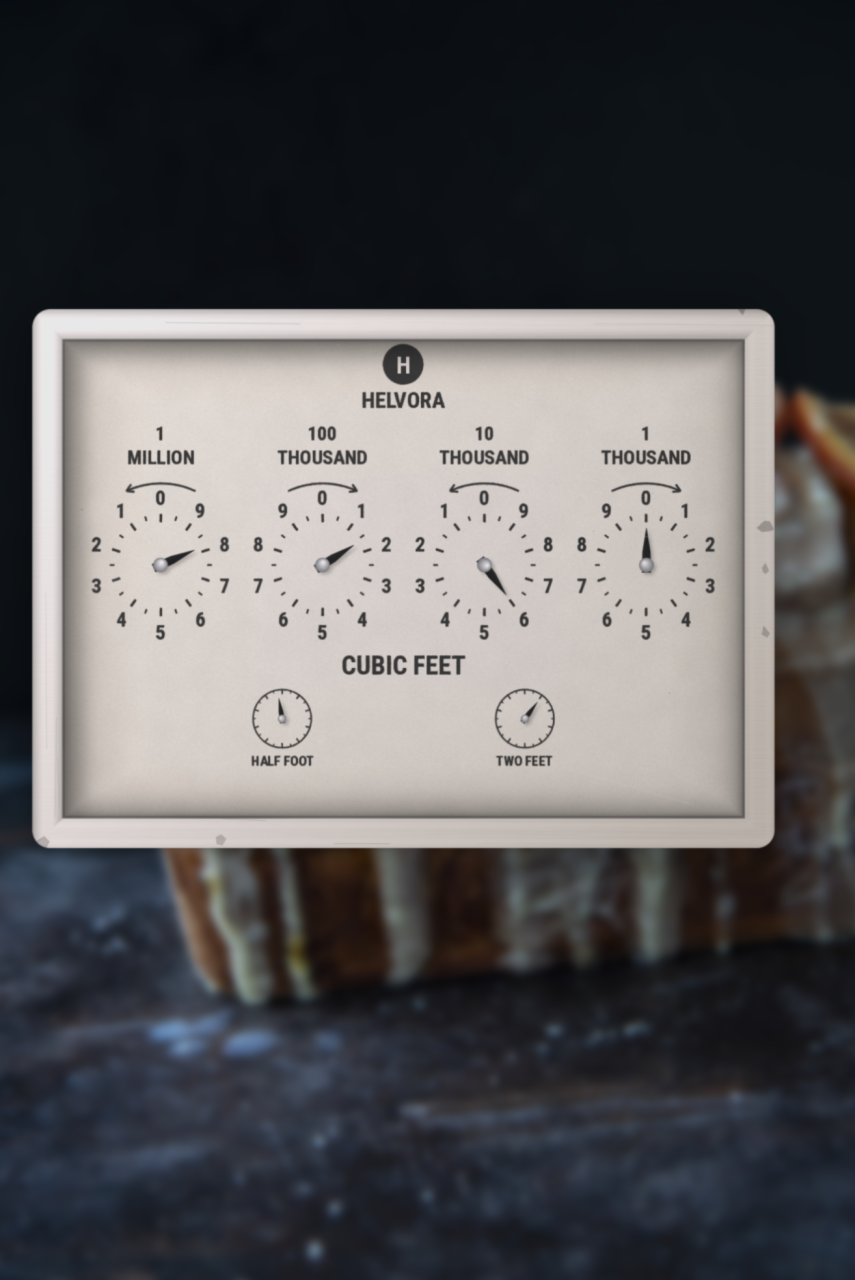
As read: 816000,ft³
